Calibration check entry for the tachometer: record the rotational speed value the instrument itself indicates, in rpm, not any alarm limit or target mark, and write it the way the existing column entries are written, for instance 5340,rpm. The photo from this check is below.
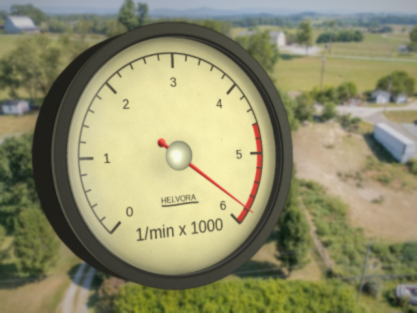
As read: 5800,rpm
